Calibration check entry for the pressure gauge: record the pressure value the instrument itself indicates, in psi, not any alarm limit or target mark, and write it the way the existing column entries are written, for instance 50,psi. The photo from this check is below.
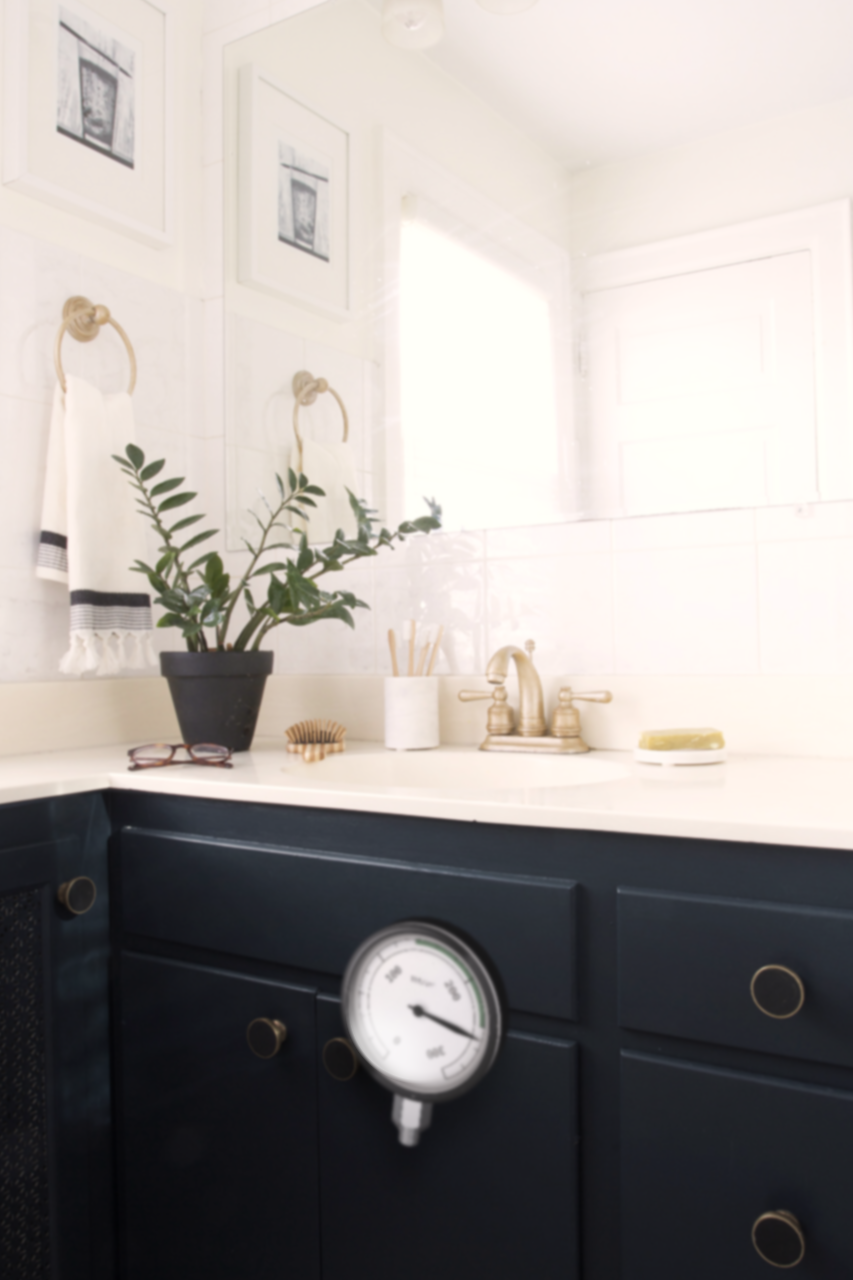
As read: 250,psi
